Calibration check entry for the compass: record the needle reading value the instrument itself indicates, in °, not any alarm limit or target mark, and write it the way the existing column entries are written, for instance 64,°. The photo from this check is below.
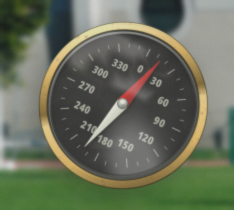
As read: 15,°
